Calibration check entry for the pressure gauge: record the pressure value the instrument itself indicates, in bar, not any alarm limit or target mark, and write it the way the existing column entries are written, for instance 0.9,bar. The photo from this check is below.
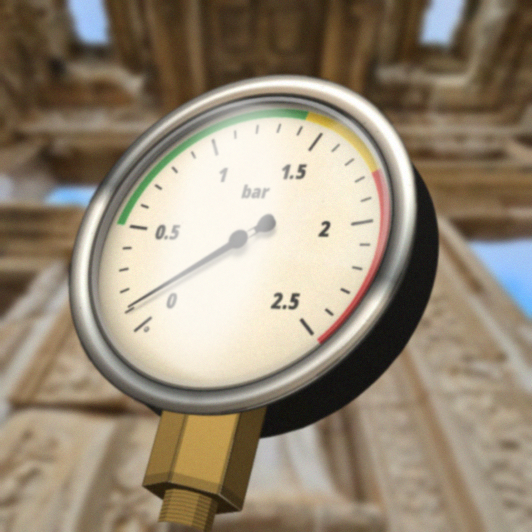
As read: 0.1,bar
